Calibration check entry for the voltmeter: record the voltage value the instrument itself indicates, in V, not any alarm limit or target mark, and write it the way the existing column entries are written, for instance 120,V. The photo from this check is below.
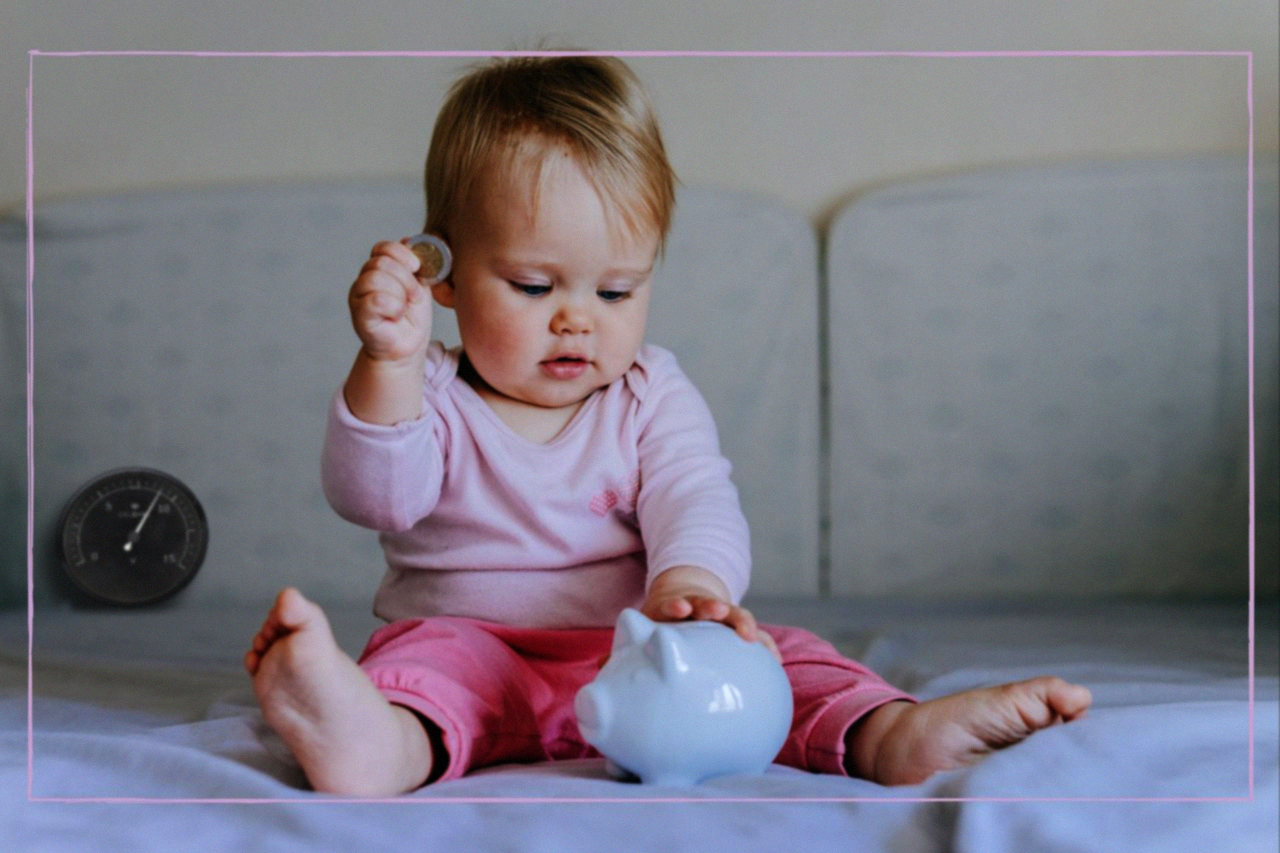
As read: 9,V
